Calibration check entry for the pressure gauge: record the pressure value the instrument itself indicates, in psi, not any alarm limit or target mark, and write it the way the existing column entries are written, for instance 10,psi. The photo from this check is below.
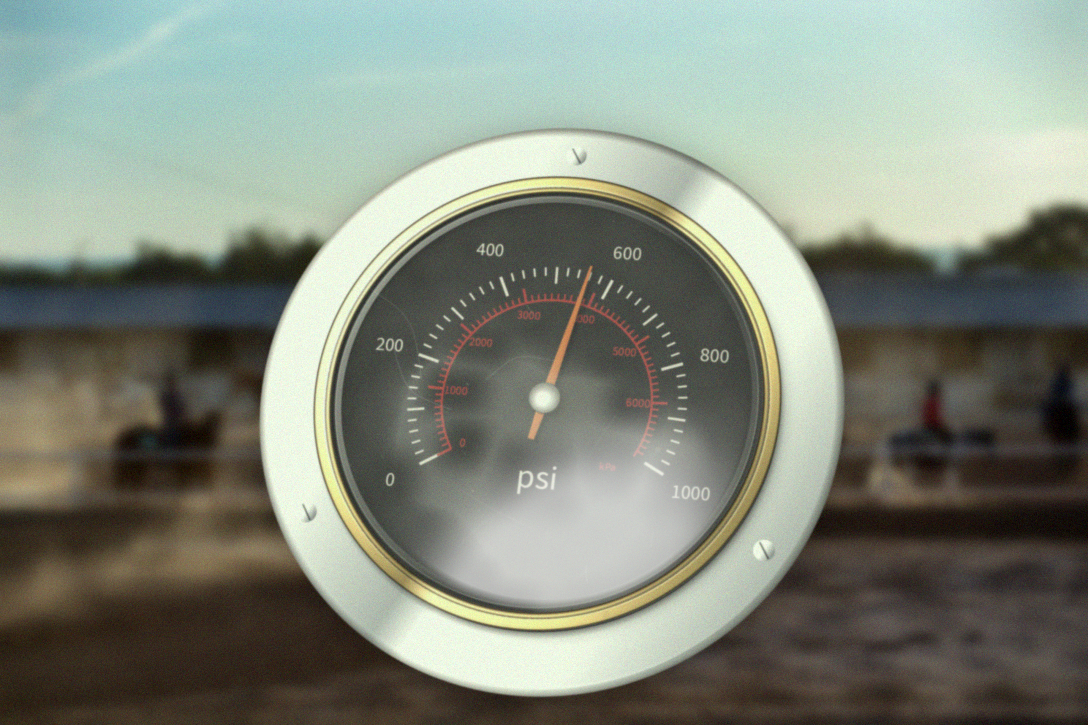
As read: 560,psi
